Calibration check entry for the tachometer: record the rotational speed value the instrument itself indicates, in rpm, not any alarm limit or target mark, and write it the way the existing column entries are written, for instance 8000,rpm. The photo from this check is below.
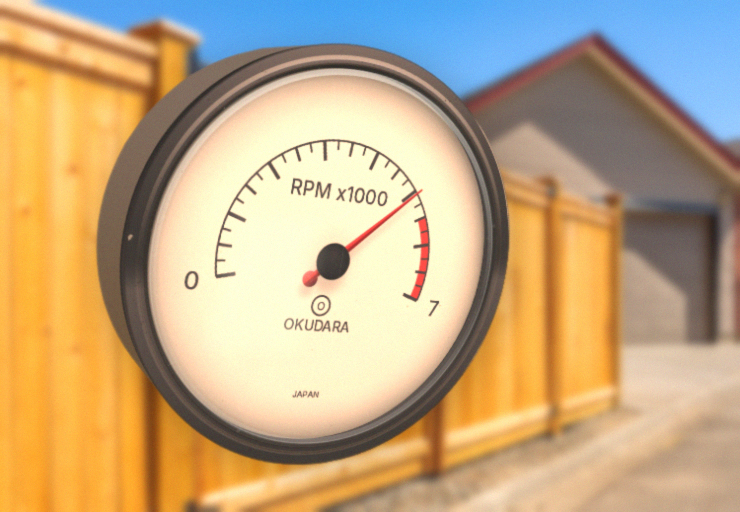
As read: 5000,rpm
